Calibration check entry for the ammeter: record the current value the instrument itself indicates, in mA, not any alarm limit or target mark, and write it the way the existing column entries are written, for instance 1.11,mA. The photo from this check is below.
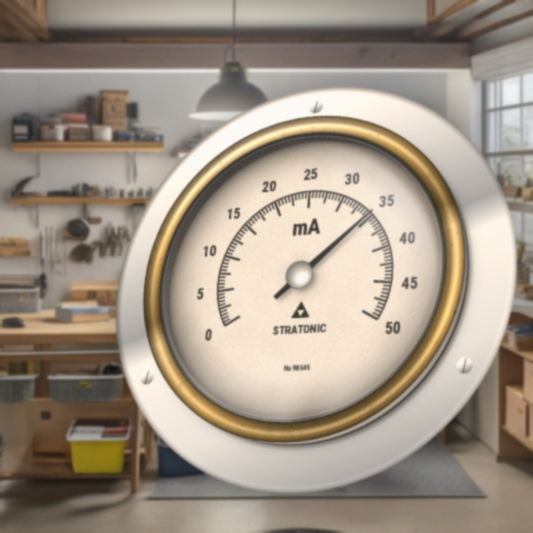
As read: 35,mA
